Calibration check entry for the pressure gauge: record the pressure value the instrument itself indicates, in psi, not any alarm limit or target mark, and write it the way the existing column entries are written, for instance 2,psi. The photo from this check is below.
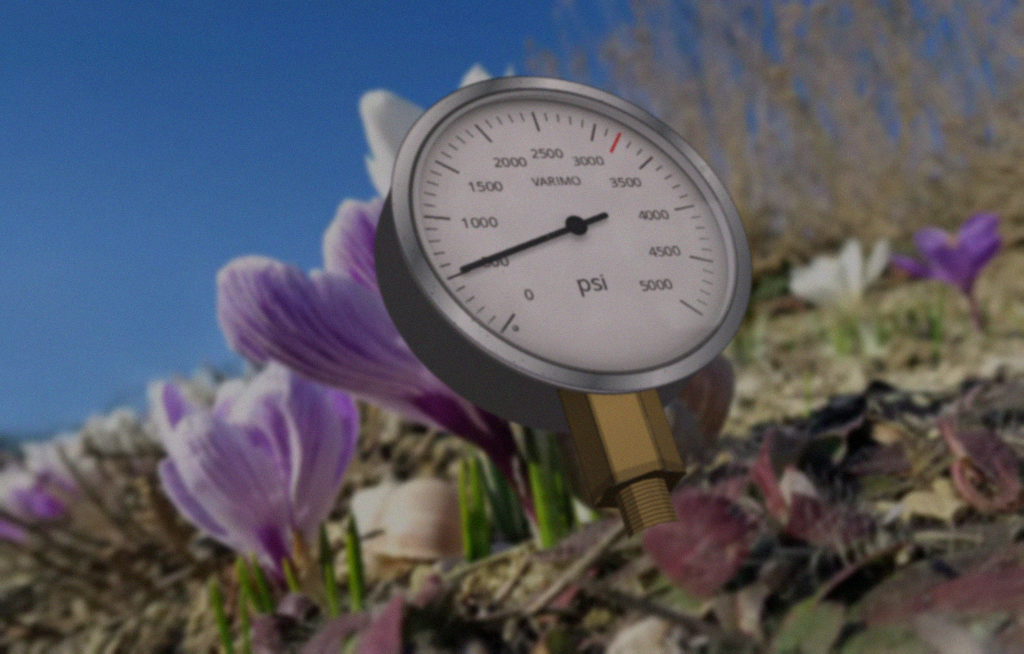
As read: 500,psi
